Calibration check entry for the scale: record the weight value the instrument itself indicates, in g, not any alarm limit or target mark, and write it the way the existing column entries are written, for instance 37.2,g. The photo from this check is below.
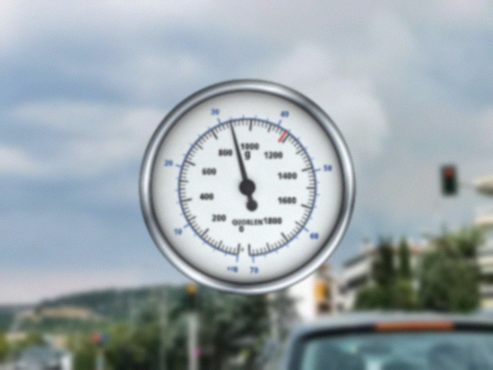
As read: 900,g
